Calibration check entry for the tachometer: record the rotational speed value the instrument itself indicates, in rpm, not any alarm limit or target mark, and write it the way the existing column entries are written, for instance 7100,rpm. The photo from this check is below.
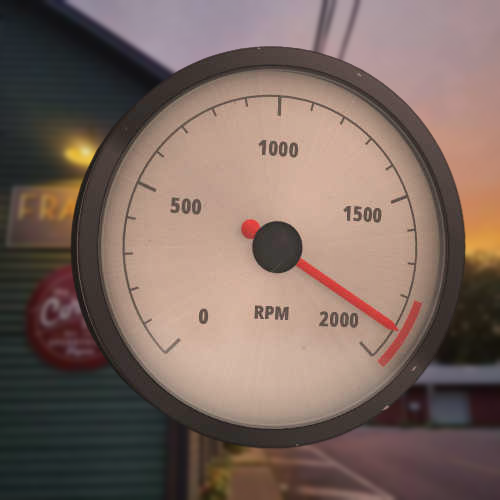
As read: 1900,rpm
